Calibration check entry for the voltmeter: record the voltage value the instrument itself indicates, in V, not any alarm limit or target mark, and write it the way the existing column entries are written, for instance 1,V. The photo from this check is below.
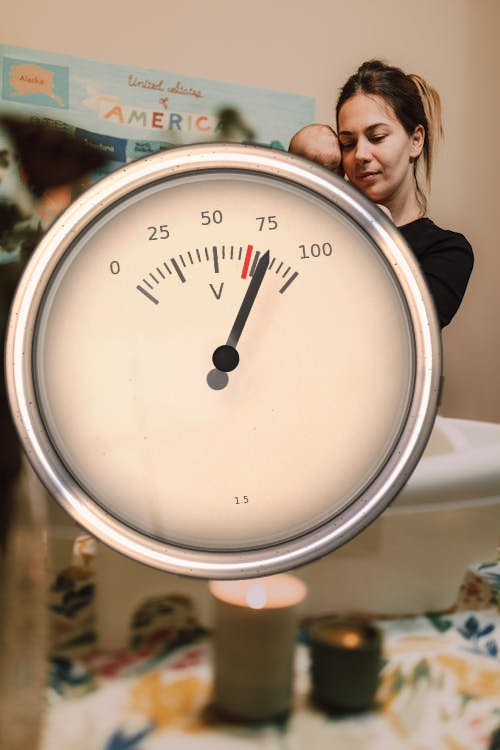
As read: 80,V
